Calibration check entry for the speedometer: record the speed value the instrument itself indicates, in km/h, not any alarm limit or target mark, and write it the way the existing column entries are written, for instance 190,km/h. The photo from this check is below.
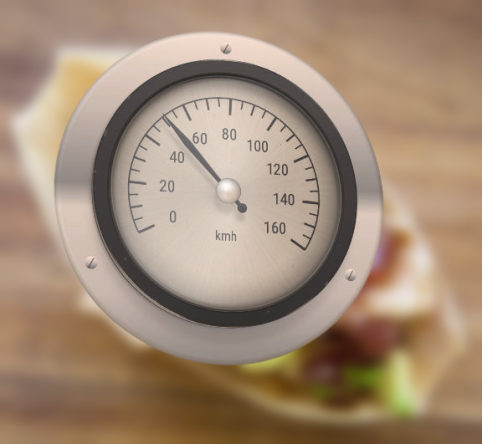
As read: 50,km/h
